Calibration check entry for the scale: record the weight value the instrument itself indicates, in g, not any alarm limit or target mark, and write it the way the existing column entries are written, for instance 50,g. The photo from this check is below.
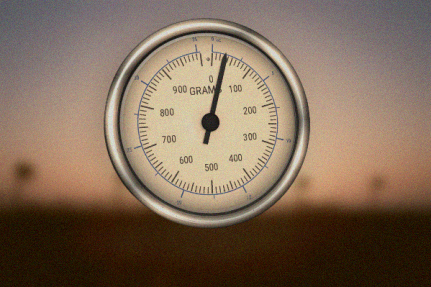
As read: 30,g
